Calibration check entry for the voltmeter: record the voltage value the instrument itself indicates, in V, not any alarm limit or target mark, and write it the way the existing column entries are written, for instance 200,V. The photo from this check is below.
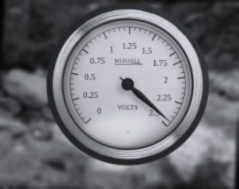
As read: 2.45,V
